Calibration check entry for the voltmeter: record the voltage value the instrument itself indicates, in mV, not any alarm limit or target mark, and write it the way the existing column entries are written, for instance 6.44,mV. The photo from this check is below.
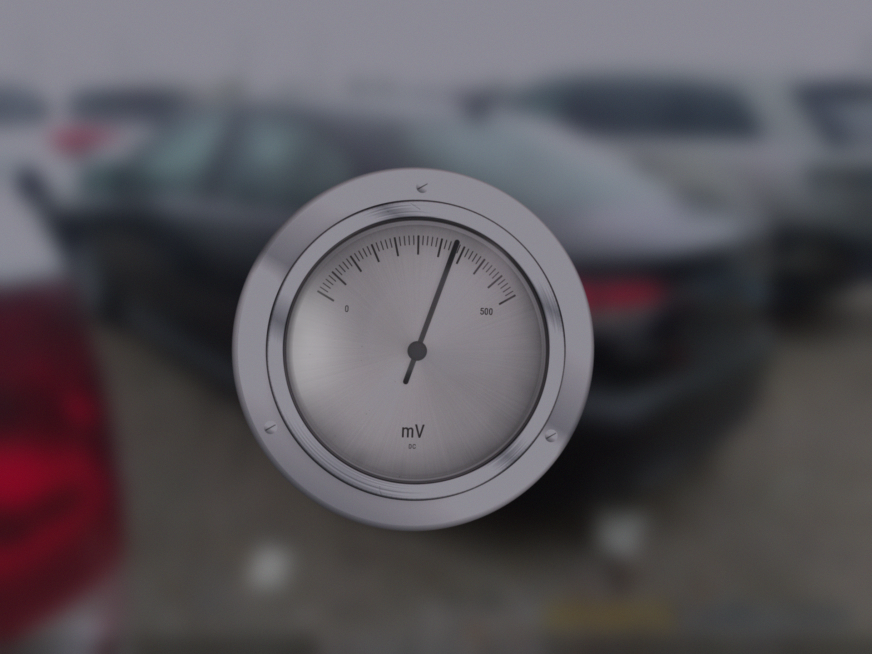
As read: 330,mV
